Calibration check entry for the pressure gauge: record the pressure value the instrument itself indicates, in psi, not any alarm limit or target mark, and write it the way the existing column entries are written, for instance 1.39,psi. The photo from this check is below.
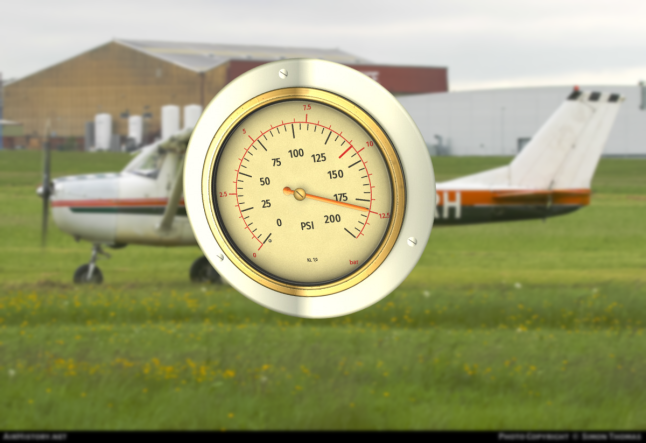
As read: 180,psi
